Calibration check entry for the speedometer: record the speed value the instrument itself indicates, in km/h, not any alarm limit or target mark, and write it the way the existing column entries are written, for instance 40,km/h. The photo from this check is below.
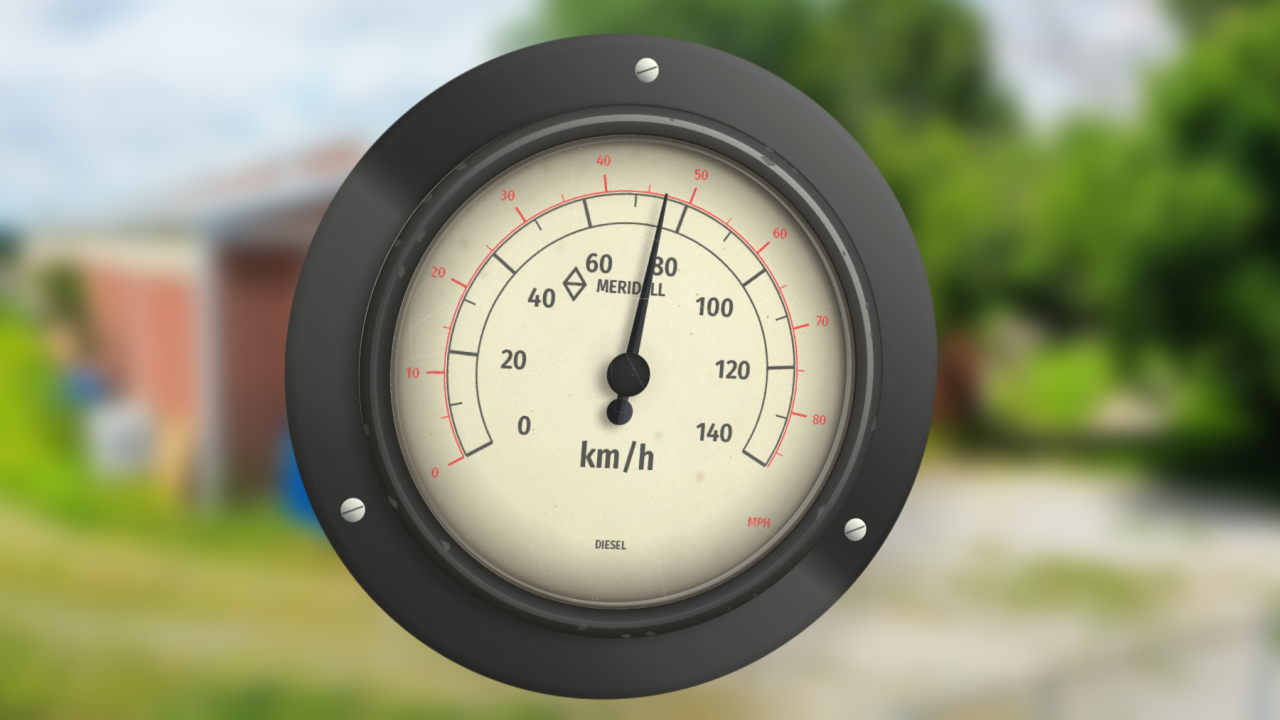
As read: 75,km/h
